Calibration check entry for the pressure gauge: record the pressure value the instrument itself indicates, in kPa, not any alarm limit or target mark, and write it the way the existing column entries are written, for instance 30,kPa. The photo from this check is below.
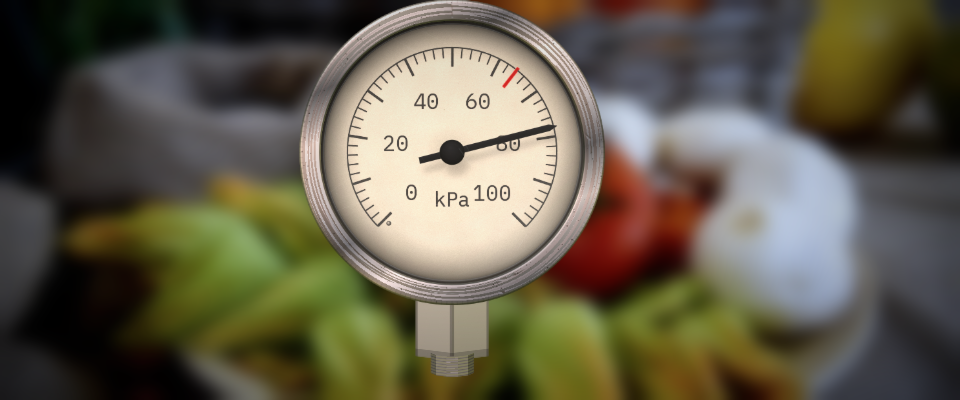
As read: 78,kPa
